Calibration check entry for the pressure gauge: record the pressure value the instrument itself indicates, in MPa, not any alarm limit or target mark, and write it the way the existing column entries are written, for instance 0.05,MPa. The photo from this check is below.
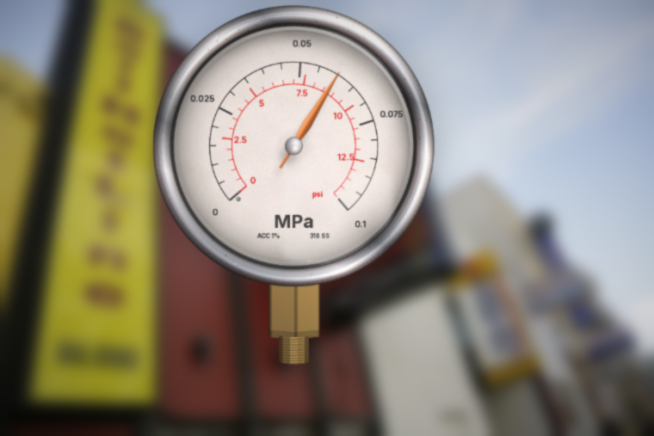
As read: 0.06,MPa
